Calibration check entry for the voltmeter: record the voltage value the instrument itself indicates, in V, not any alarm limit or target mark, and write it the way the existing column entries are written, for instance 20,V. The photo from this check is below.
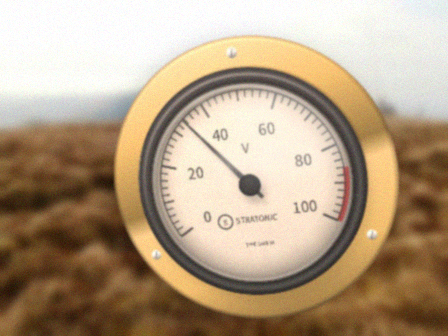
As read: 34,V
